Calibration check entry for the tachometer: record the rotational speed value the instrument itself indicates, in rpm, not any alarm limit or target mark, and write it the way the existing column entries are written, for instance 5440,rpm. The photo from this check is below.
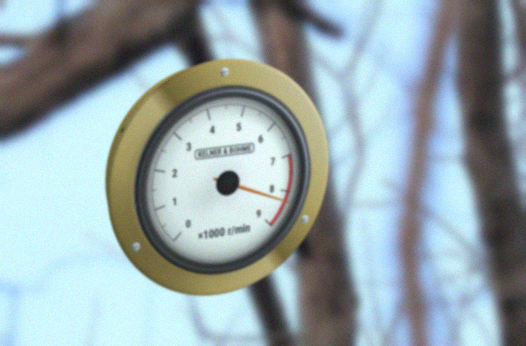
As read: 8250,rpm
